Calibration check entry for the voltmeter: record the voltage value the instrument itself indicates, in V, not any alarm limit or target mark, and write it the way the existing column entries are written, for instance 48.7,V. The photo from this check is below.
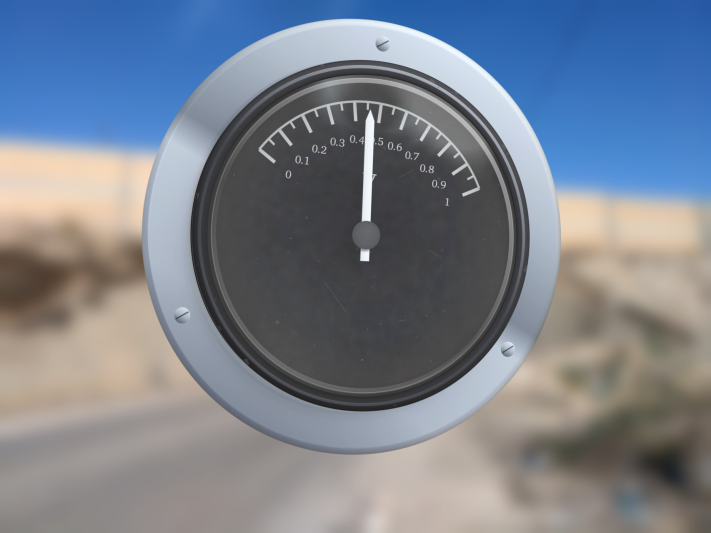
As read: 0.45,V
